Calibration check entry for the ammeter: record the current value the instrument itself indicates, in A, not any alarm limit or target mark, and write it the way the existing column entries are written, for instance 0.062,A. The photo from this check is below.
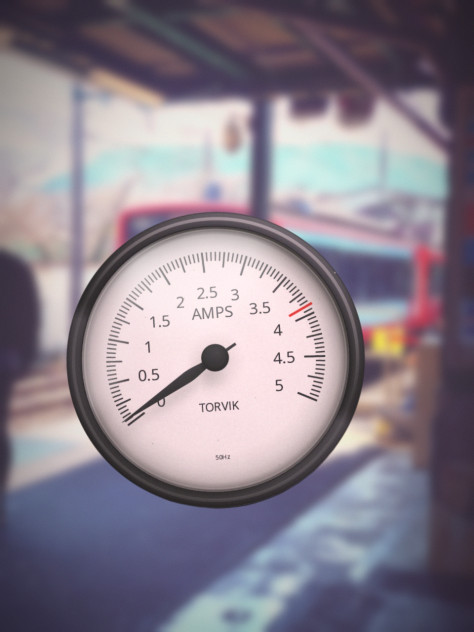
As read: 0.05,A
